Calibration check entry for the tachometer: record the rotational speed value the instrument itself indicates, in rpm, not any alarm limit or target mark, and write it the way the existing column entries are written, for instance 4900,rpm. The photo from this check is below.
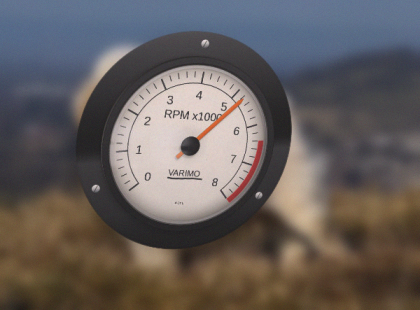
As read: 5200,rpm
